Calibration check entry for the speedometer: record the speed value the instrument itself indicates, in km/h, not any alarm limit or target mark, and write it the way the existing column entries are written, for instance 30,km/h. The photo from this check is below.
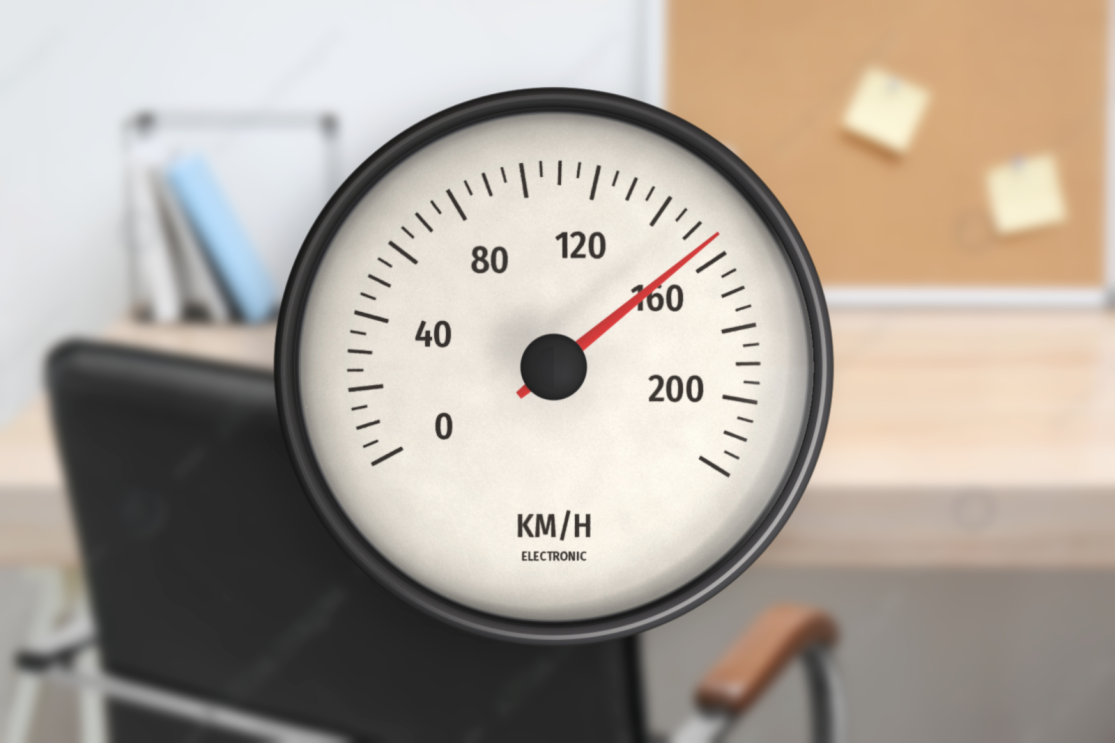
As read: 155,km/h
